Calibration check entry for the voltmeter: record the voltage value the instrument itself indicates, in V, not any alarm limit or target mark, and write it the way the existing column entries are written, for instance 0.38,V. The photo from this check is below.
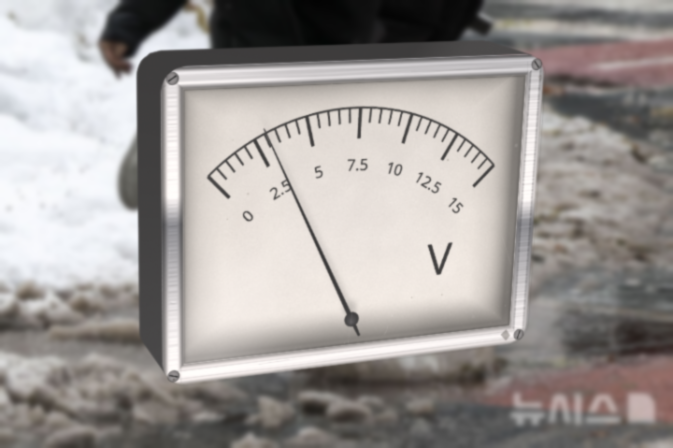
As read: 3,V
